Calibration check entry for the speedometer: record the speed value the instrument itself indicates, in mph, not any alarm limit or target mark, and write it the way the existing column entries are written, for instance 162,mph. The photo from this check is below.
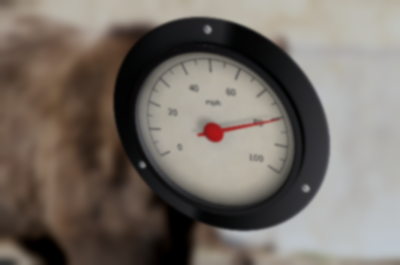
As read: 80,mph
